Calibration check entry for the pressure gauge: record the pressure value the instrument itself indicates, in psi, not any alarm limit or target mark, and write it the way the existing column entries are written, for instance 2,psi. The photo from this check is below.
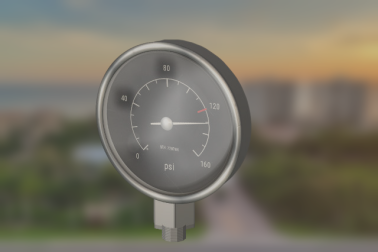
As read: 130,psi
